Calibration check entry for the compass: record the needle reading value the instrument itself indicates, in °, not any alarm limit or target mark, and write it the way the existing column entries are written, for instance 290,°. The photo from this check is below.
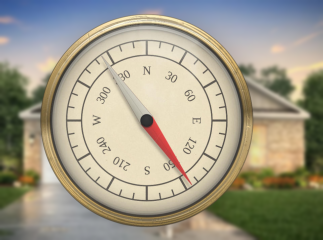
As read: 145,°
